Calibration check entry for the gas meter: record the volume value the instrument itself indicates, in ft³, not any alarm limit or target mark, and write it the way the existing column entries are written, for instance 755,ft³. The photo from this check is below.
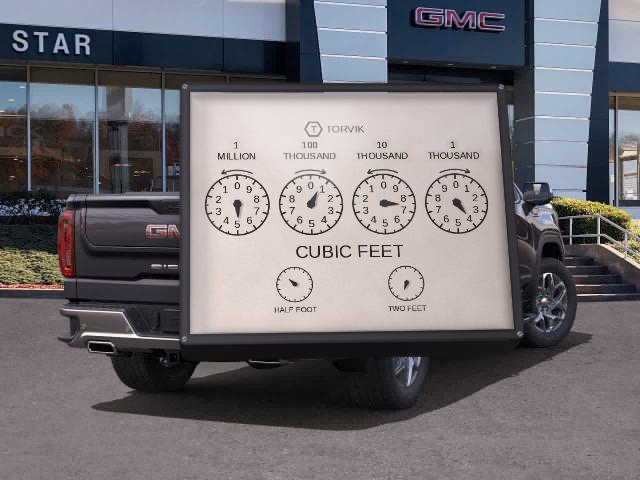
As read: 507400,ft³
